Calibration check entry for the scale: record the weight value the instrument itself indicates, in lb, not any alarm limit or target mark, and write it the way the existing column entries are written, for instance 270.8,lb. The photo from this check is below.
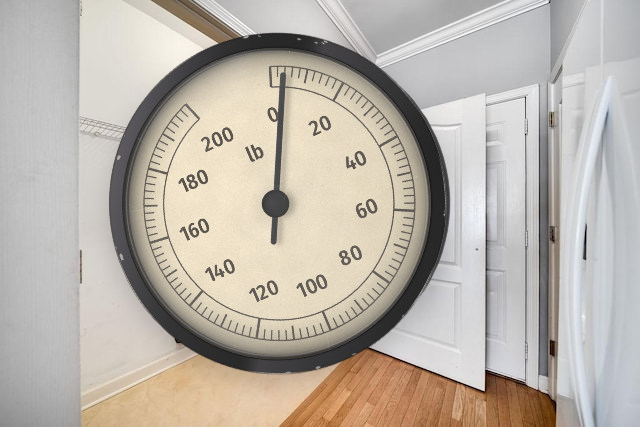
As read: 4,lb
